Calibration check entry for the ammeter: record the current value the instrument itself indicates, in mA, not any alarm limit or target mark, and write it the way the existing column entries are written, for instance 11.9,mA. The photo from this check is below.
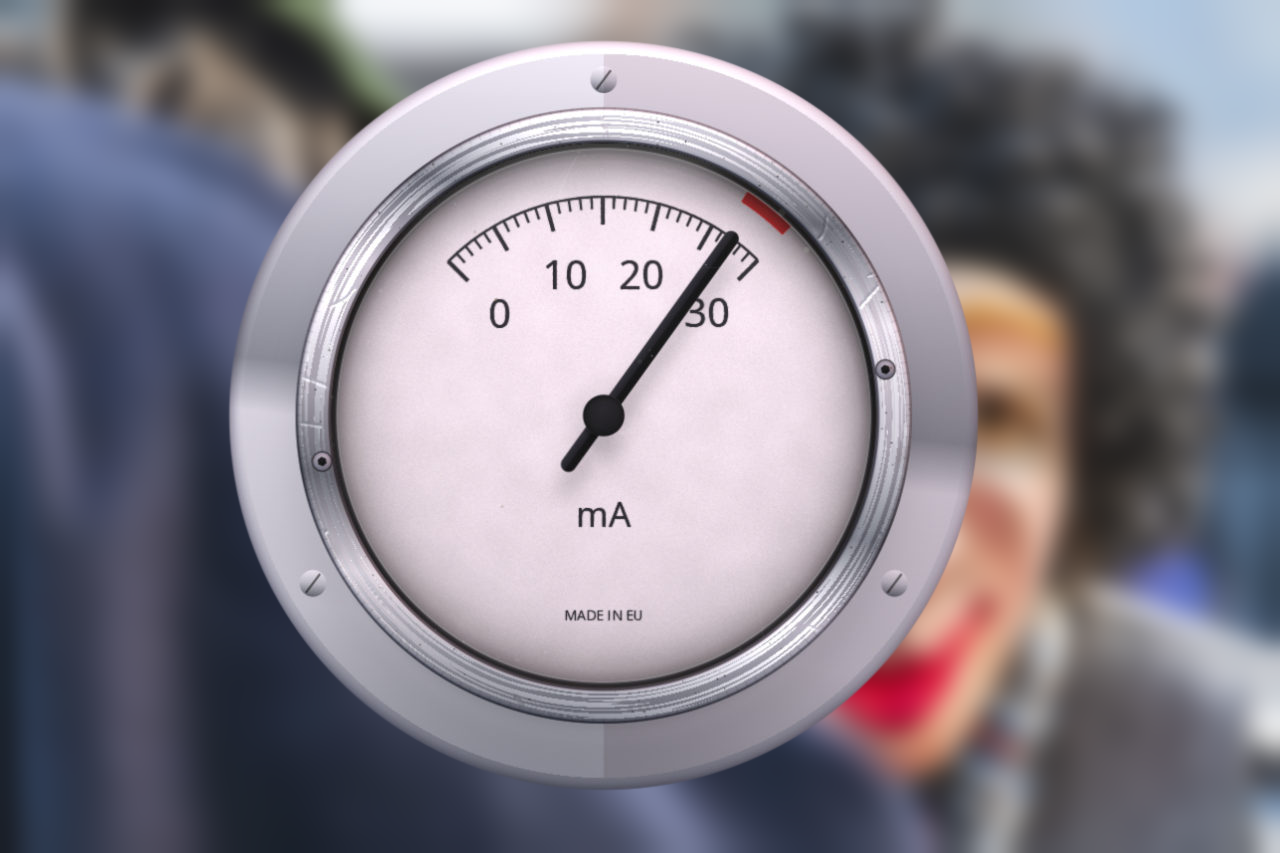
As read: 27,mA
